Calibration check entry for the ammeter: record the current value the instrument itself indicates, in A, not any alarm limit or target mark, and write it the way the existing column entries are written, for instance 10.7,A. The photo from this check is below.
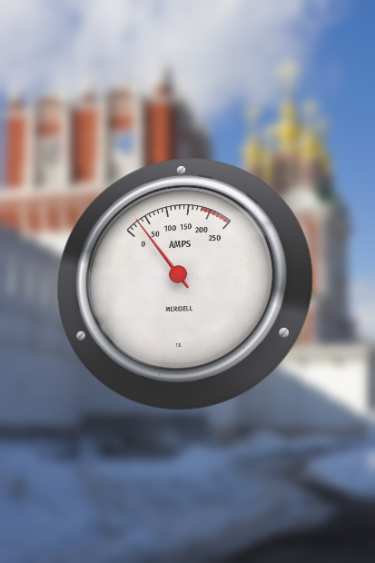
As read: 30,A
